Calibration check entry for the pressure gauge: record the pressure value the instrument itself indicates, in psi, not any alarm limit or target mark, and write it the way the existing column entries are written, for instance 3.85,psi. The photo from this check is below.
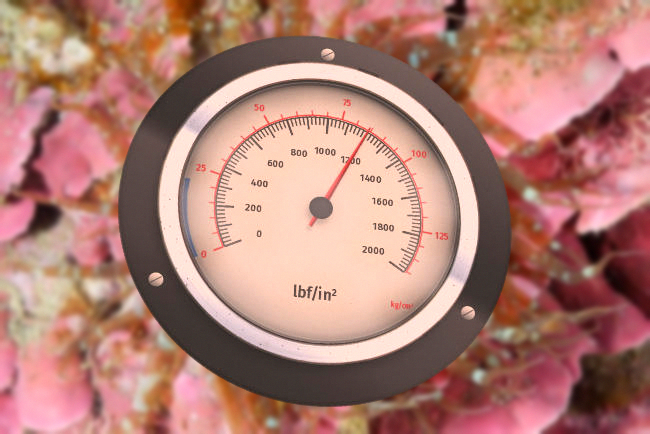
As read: 1200,psi
